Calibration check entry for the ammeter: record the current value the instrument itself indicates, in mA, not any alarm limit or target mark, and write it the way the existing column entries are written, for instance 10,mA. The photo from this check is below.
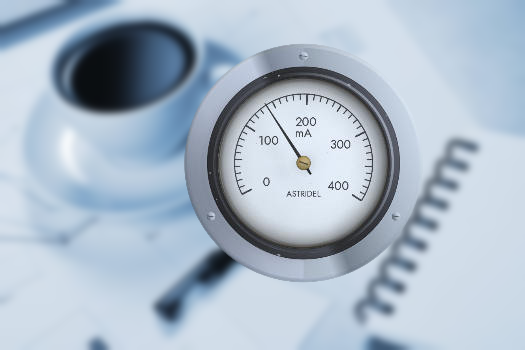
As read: 140,mA
